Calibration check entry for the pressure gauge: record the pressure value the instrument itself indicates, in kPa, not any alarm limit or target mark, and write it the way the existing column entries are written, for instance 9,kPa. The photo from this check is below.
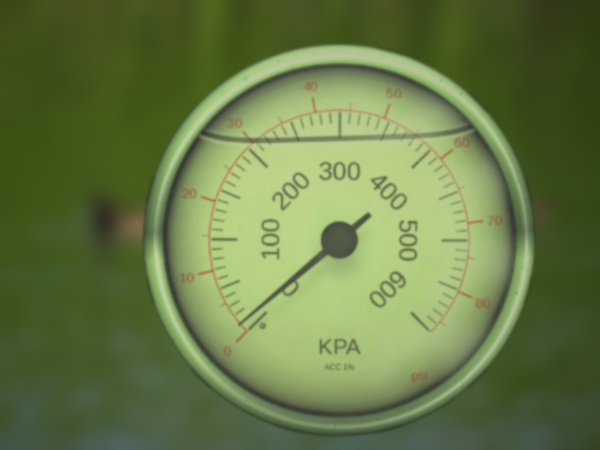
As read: 10,kPa
